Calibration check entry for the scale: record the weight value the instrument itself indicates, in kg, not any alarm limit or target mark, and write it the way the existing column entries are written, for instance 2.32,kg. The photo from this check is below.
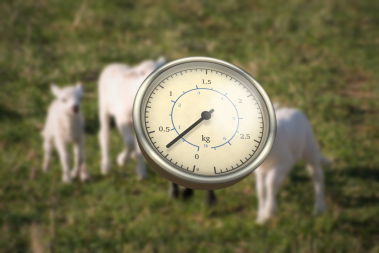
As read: 0.3,kg
